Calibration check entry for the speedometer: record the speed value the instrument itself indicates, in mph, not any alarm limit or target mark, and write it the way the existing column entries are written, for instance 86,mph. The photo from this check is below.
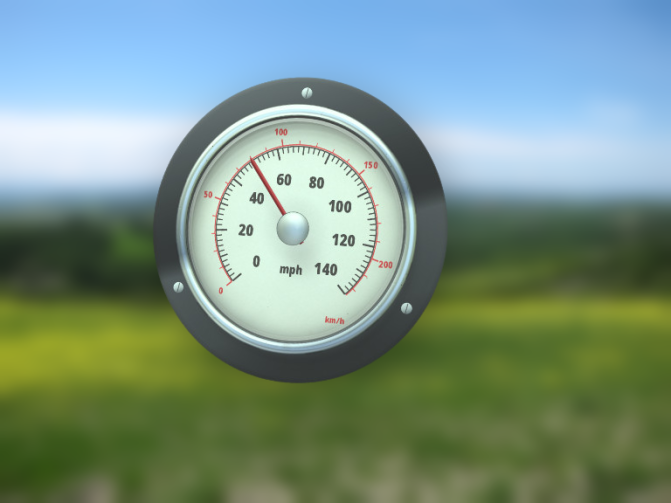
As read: 50,mph
